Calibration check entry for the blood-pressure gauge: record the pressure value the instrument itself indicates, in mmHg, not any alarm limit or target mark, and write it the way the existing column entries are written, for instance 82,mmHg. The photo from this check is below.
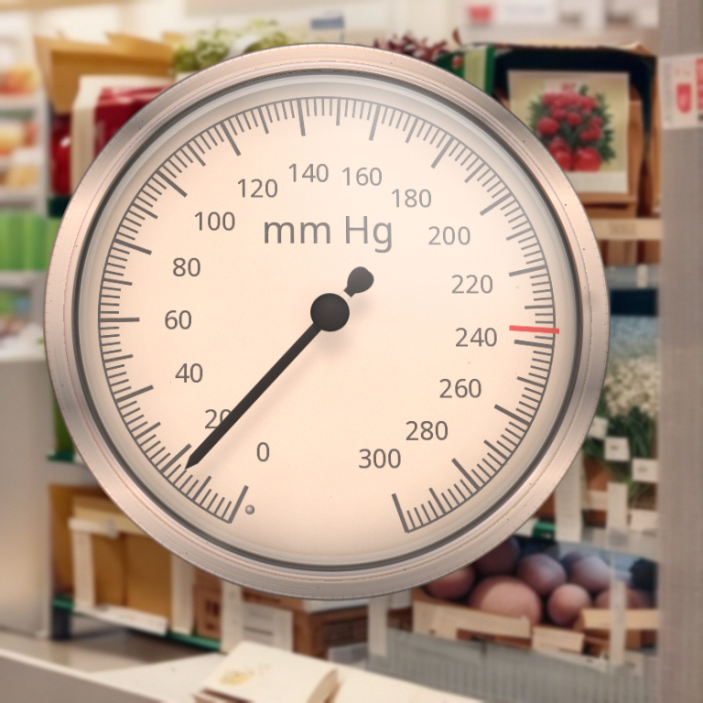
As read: 16,mmHg
